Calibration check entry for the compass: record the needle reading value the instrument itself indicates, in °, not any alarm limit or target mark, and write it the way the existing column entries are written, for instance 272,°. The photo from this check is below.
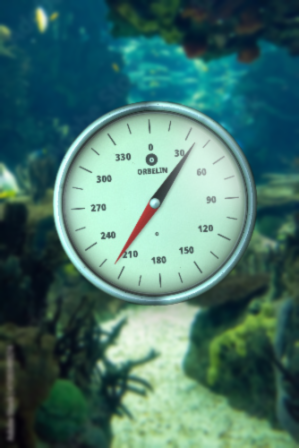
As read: 217.5,°
